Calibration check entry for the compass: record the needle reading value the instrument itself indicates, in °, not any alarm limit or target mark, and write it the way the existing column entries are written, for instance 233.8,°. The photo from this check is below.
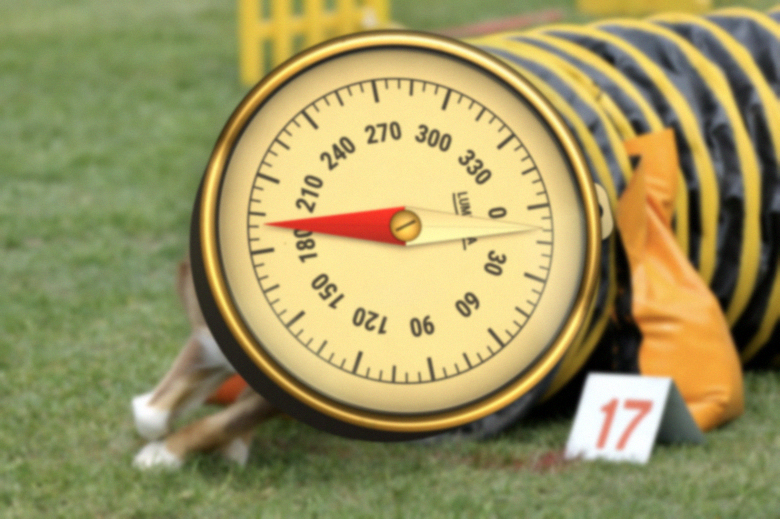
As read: 190,°
